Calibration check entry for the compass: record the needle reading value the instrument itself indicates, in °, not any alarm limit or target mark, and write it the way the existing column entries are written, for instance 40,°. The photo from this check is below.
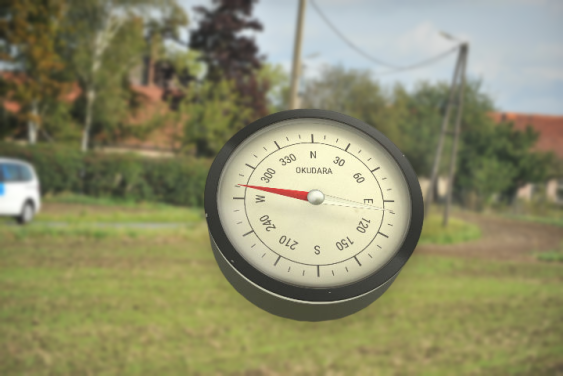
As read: 280,°
